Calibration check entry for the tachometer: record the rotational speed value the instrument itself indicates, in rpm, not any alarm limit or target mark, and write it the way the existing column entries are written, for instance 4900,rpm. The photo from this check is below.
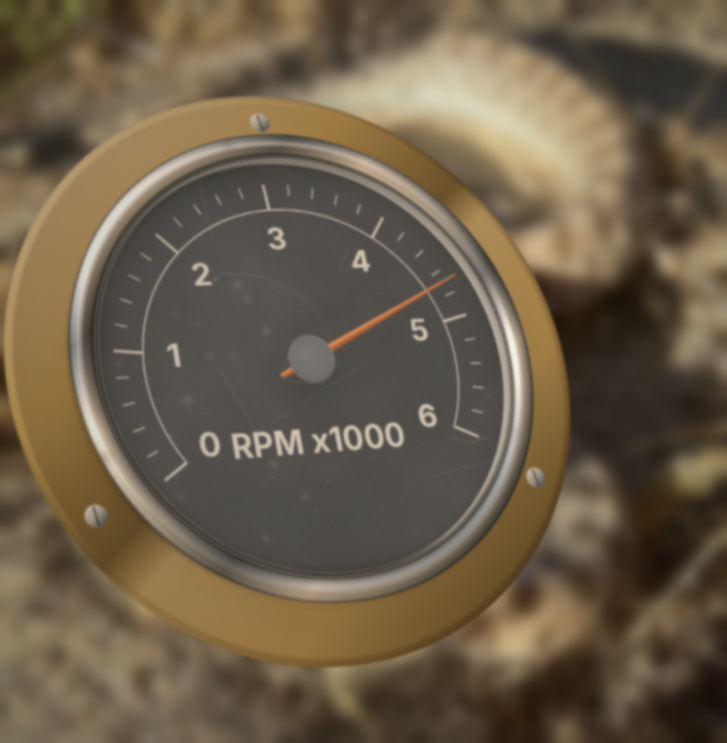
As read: 4700,rpm
